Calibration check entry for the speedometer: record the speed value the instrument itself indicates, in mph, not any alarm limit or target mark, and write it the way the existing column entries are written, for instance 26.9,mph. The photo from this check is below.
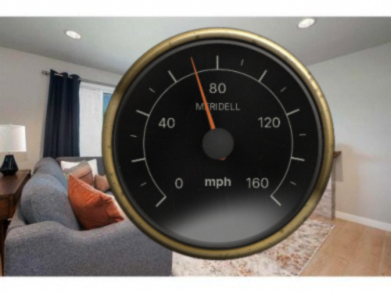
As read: 70,mph
